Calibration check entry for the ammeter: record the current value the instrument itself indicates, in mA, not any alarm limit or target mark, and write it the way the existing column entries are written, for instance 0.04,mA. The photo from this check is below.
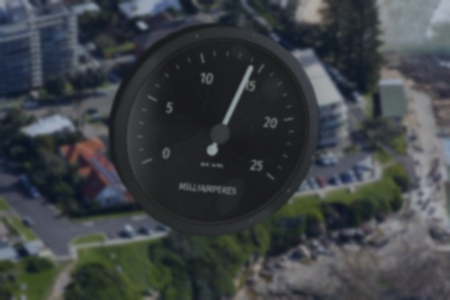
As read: 14,mA
